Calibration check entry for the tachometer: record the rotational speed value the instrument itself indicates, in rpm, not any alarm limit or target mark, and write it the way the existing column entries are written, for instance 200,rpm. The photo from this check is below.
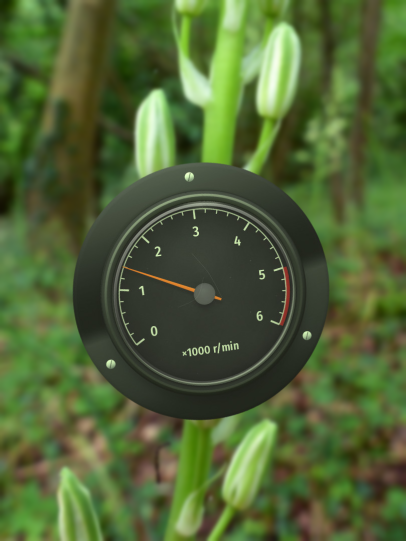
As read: 1400,rpm
